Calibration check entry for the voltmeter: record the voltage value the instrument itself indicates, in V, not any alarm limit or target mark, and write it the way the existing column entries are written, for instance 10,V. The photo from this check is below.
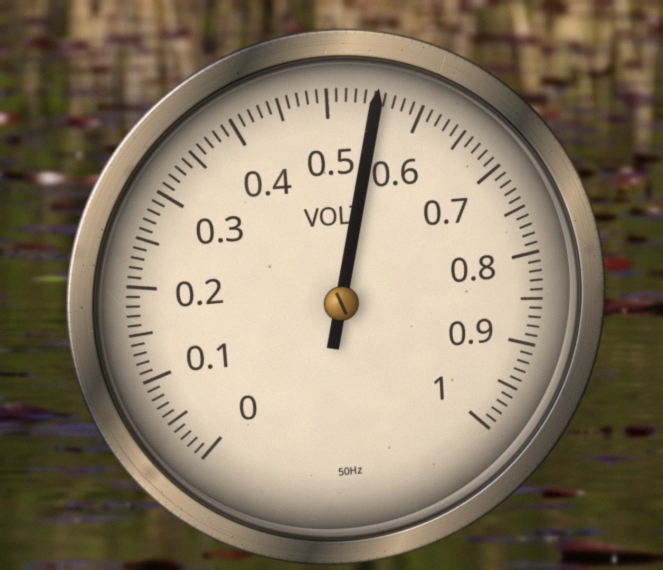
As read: 0.55,V
